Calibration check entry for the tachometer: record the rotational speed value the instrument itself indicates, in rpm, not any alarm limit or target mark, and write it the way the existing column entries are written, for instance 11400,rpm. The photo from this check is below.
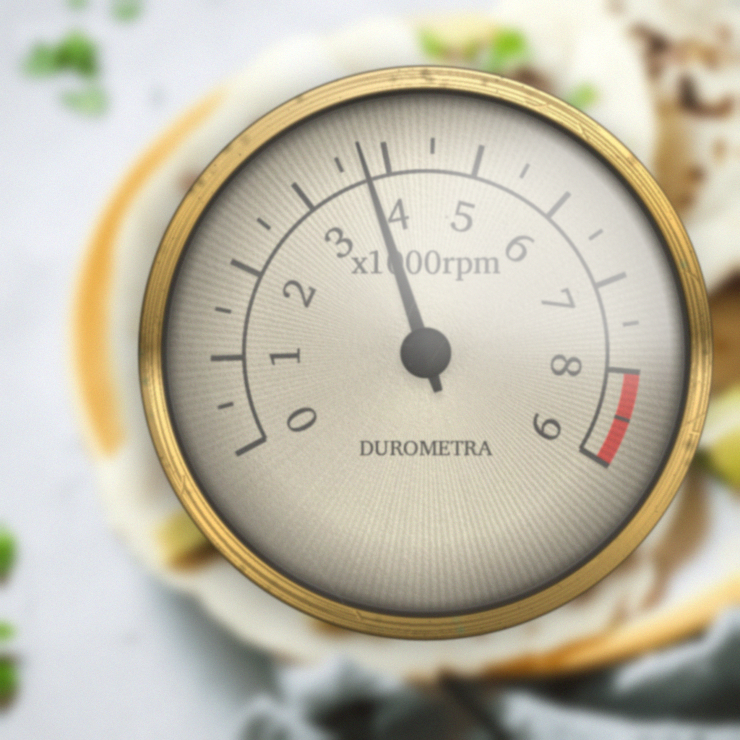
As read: 3750,rpm
